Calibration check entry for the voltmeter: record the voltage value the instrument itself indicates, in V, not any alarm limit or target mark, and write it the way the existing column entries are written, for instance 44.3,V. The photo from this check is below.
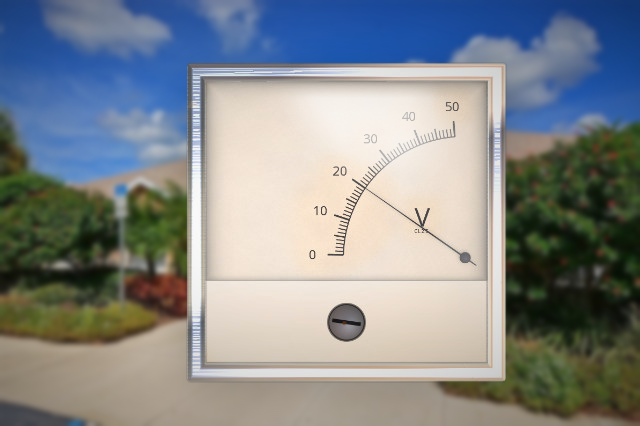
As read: 20,V
